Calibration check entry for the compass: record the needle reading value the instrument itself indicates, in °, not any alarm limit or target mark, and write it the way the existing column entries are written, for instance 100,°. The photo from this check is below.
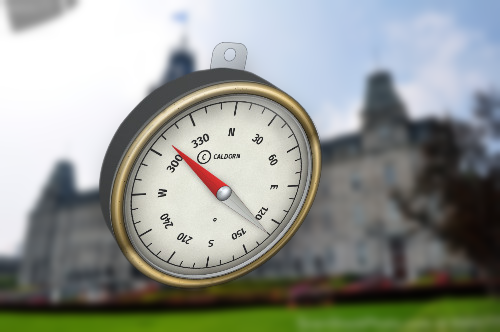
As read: 310,°
